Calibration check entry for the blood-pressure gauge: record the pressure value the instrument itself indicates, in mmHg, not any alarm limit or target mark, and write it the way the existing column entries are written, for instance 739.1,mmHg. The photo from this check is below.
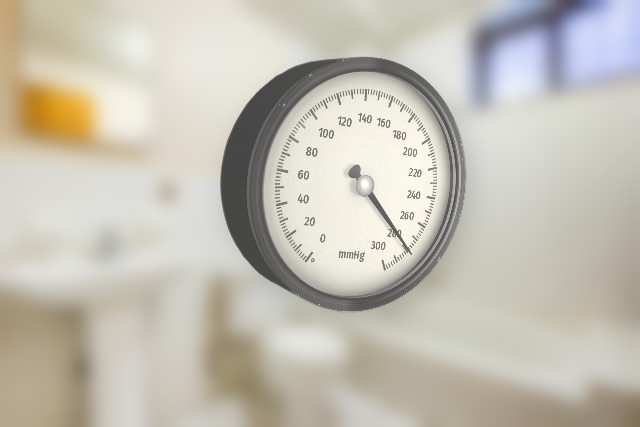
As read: 280,mmHg
